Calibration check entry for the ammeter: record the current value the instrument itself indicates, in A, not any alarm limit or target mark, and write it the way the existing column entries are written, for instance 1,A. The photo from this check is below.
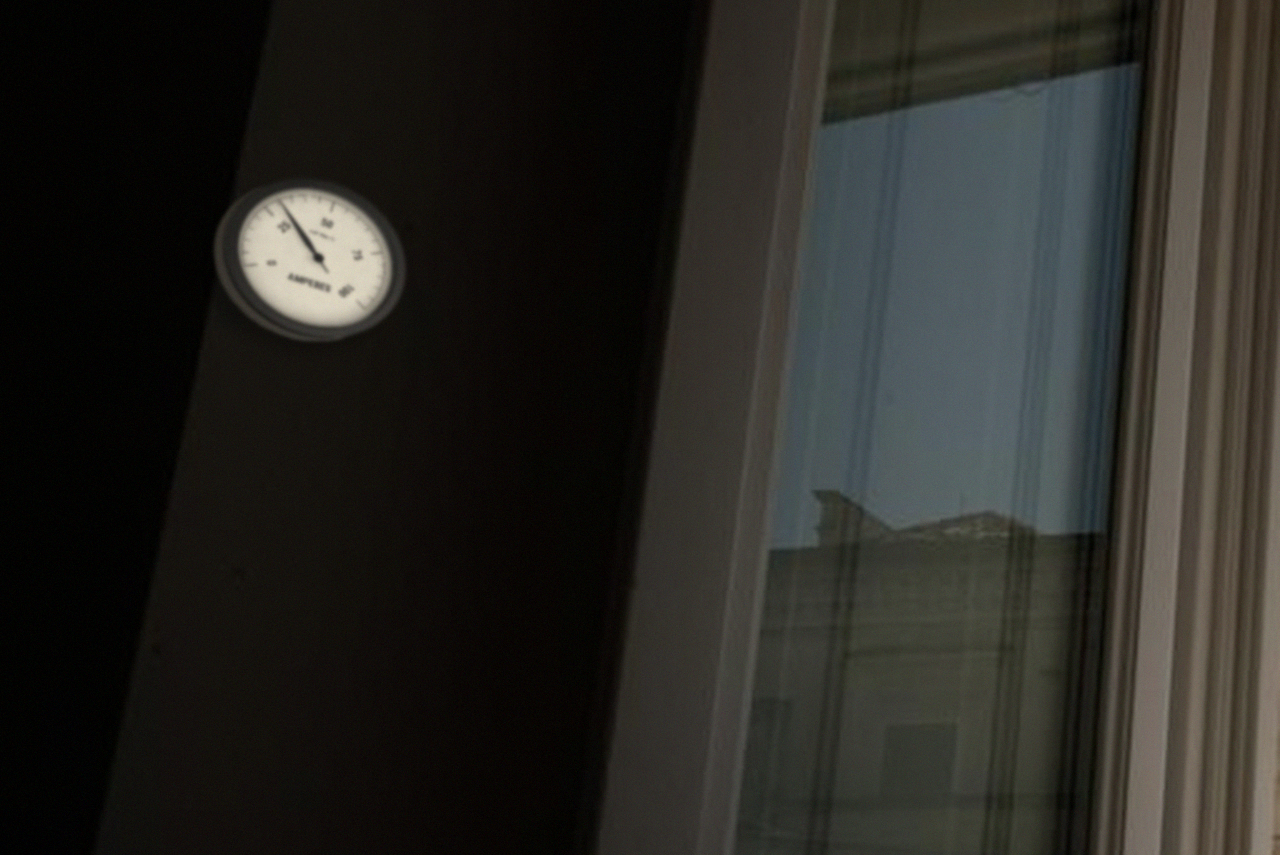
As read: 30,A
